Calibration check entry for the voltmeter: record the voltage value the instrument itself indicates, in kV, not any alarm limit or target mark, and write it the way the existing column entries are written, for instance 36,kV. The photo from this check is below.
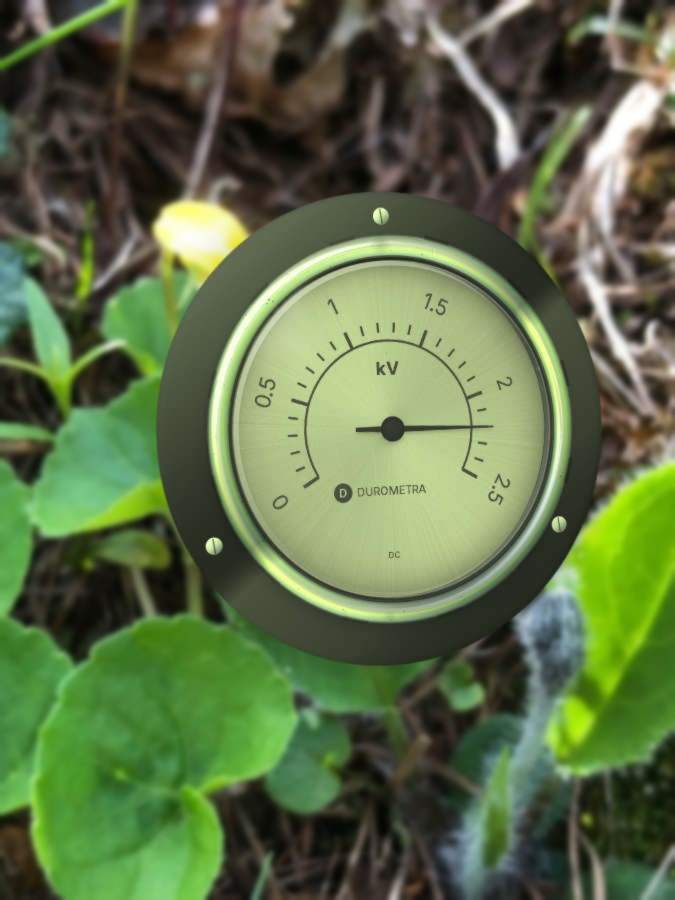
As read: 2.2,kV
